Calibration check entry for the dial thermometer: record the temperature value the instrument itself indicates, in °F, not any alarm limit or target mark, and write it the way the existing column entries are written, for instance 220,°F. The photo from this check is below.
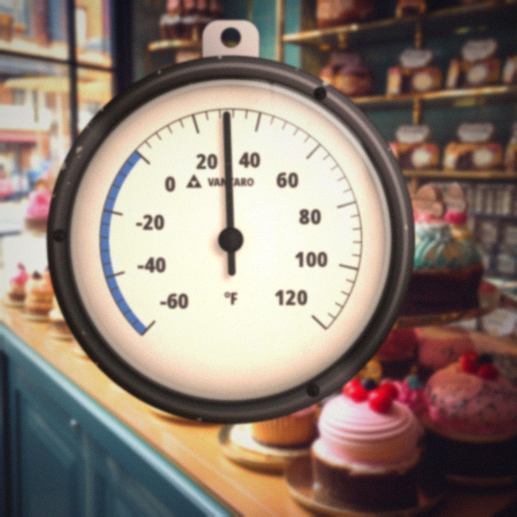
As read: 30,°F
